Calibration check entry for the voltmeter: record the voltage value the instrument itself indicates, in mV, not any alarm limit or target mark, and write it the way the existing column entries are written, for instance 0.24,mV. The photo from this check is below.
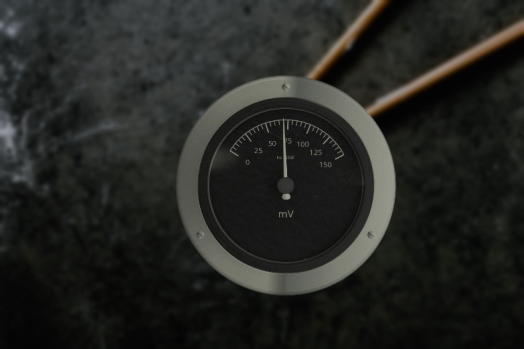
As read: 70,mV
